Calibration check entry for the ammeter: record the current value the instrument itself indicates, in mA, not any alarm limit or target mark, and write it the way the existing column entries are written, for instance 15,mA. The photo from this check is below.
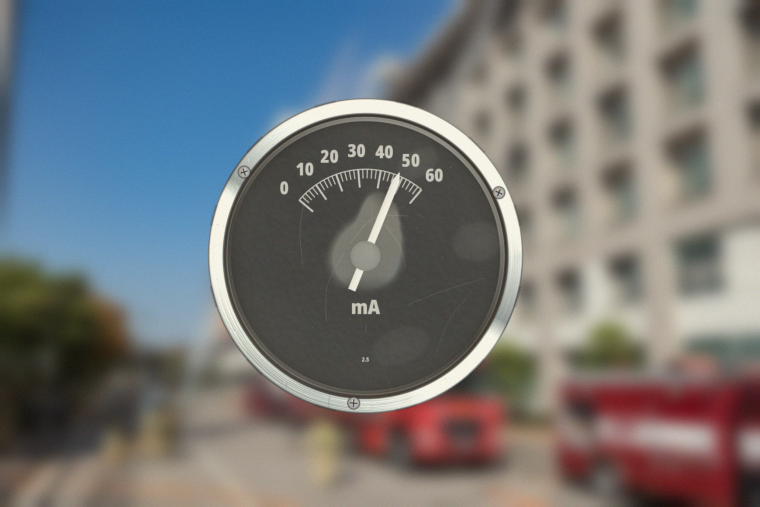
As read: 48,mA
